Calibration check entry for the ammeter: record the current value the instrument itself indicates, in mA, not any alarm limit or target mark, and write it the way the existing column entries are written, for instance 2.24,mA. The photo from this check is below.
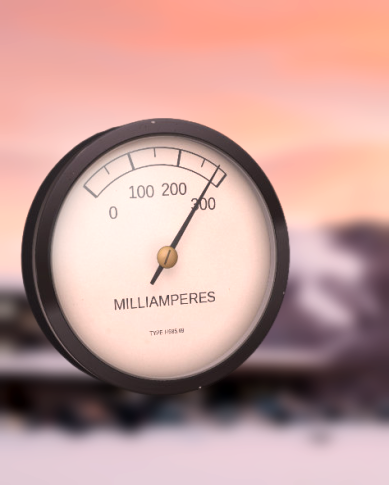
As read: 275,mA
